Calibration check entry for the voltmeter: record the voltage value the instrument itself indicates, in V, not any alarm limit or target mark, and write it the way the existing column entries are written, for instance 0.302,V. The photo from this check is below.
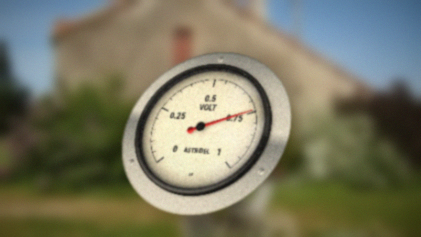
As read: 0.75,V
